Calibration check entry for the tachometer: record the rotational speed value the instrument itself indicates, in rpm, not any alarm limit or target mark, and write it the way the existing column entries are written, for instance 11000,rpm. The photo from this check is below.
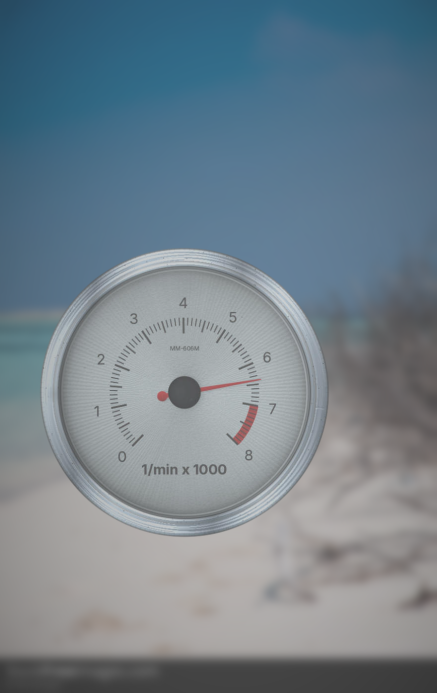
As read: 6400,rpm
